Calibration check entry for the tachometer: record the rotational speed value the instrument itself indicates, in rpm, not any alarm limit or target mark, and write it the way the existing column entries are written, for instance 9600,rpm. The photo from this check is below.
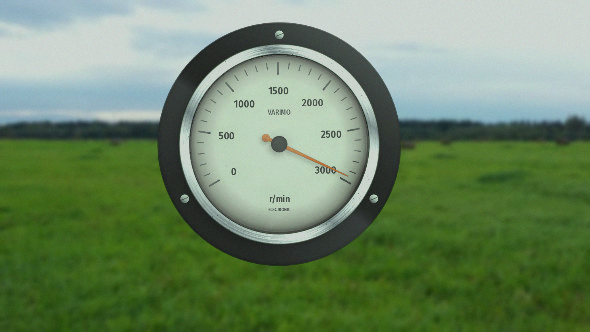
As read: 2950,rpm
